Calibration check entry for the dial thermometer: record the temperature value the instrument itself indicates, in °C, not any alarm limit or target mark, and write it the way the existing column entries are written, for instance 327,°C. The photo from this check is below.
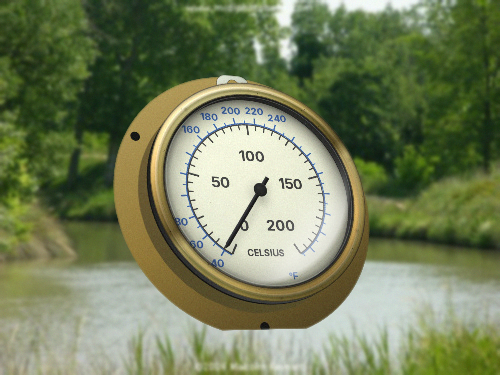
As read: 5,°C
